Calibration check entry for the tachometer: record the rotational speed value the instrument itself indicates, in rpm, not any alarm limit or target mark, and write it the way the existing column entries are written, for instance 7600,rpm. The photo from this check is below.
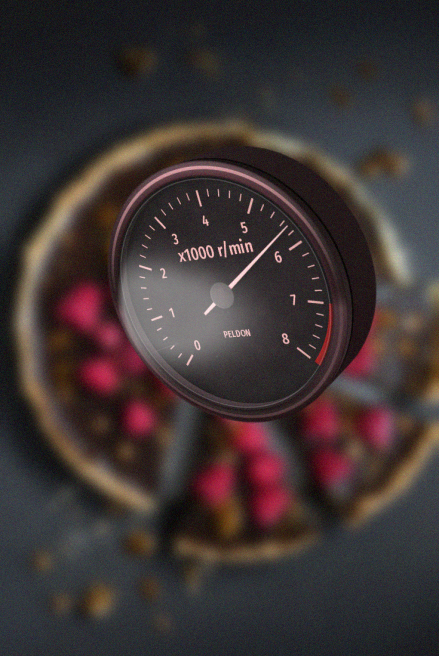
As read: 5700,rpm
